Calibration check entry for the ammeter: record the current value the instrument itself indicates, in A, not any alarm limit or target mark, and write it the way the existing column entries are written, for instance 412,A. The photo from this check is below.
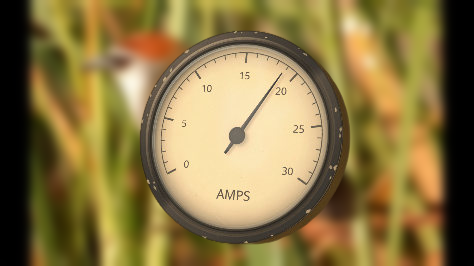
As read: 19,A
